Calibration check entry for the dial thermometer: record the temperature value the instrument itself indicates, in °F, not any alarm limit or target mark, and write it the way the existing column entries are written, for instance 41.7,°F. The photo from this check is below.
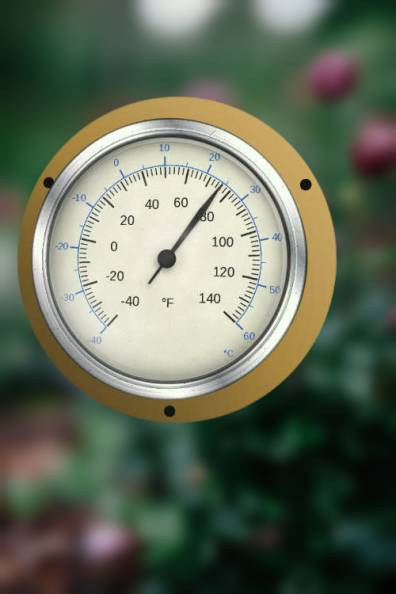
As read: 76,°F
